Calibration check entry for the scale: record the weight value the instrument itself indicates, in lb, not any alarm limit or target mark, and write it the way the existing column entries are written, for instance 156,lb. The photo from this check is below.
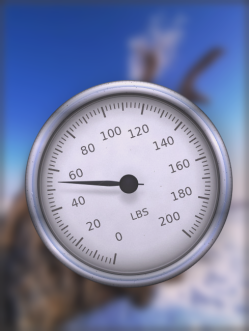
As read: 54,lb
